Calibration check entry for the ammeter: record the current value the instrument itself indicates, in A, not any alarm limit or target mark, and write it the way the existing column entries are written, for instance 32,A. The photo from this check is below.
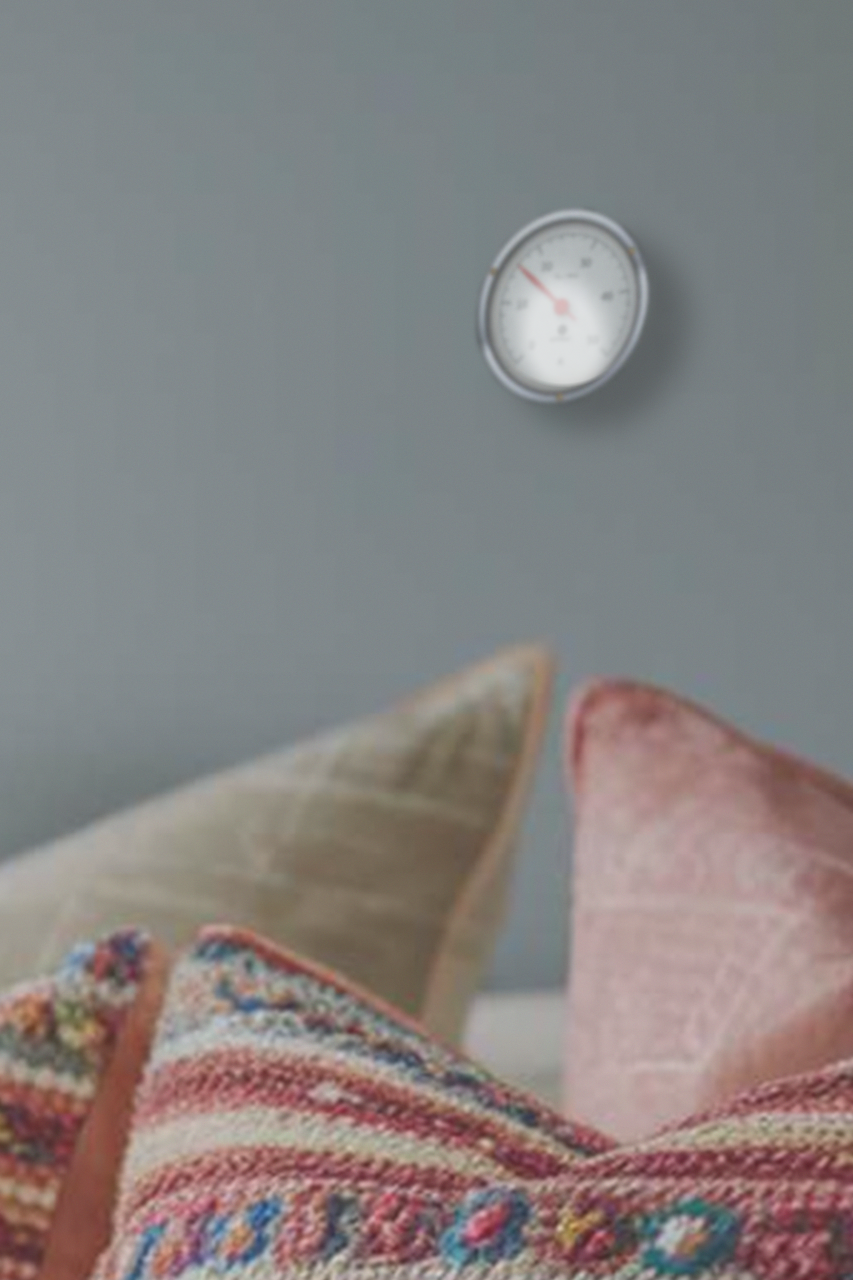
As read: 16,A
